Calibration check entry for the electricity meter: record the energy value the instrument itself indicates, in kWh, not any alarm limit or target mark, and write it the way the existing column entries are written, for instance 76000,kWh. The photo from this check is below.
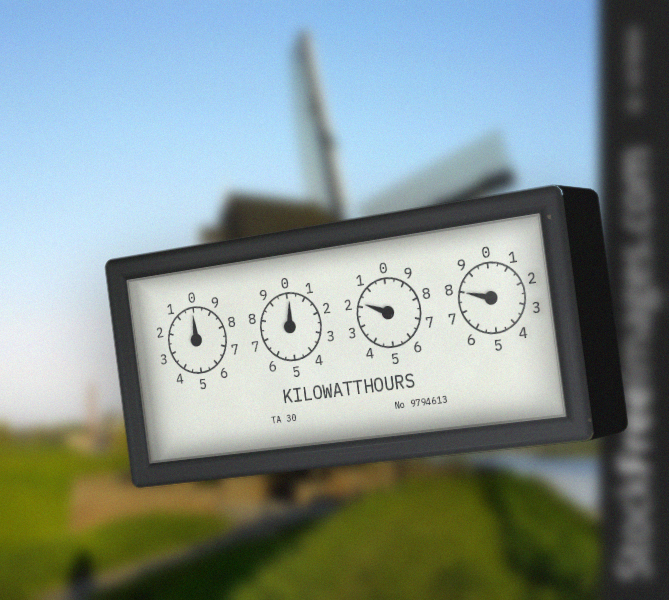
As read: 18,kWh
